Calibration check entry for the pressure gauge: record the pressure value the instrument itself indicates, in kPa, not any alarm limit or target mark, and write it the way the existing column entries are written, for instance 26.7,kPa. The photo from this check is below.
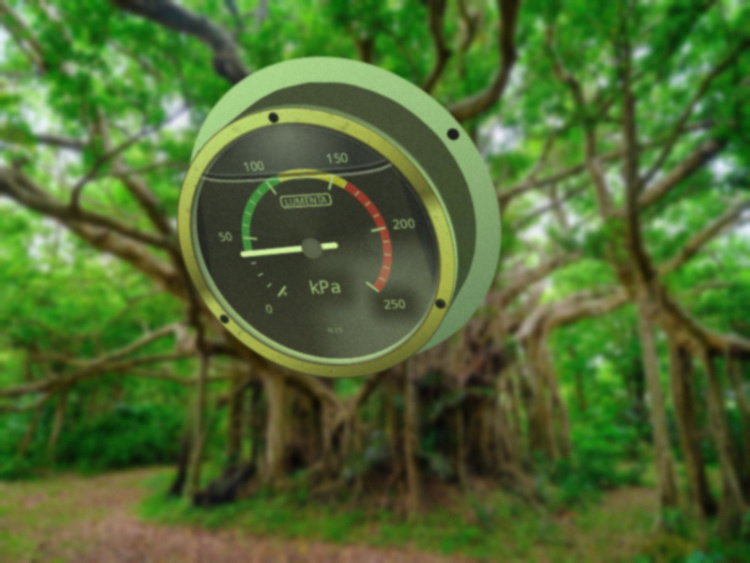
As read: 40,kPa
